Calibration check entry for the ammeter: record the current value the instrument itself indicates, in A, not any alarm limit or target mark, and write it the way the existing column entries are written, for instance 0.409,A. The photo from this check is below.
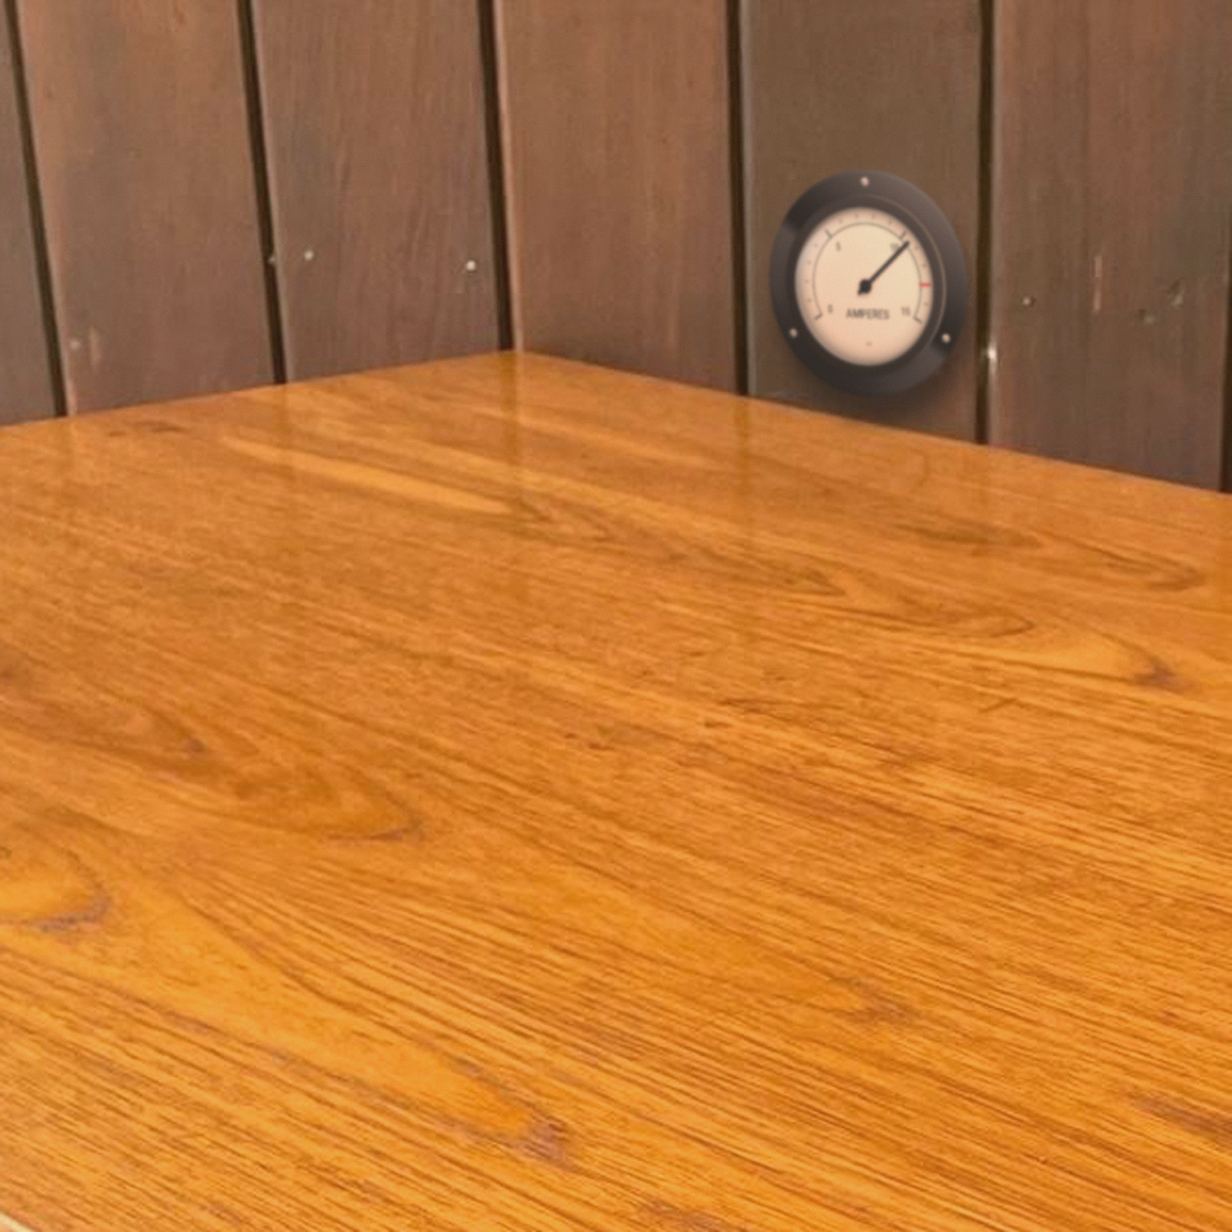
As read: 10.5,A
